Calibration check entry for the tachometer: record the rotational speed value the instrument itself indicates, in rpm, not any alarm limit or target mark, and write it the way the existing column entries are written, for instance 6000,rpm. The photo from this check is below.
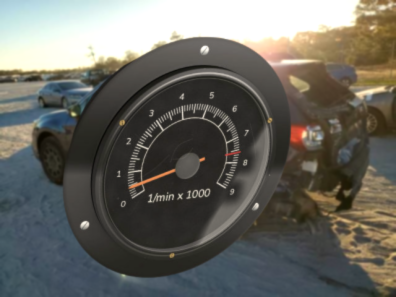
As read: 500,rpm
